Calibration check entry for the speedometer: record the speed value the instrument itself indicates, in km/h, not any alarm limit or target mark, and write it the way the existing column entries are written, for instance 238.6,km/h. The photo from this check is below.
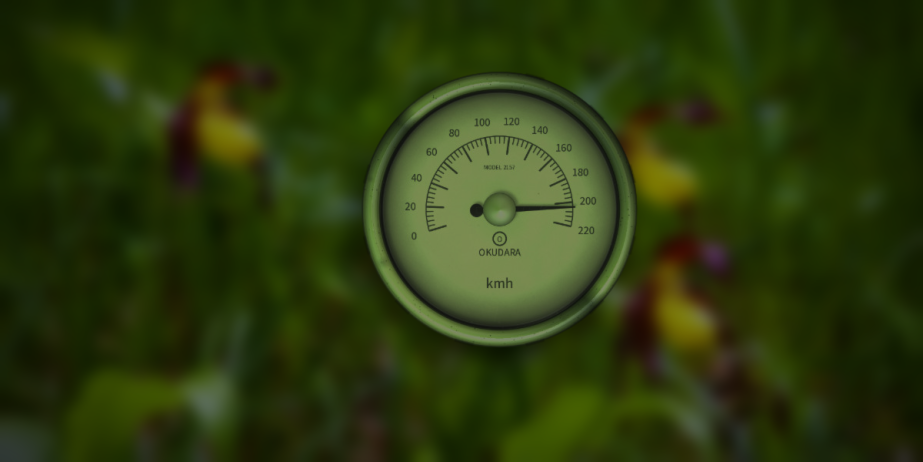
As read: 204,km/h
